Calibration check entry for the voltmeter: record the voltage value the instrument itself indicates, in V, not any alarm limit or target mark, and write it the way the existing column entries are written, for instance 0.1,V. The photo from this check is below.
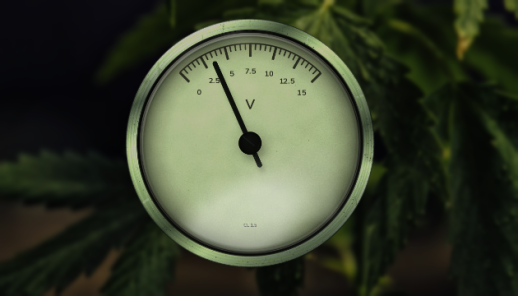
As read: 3.5,V
